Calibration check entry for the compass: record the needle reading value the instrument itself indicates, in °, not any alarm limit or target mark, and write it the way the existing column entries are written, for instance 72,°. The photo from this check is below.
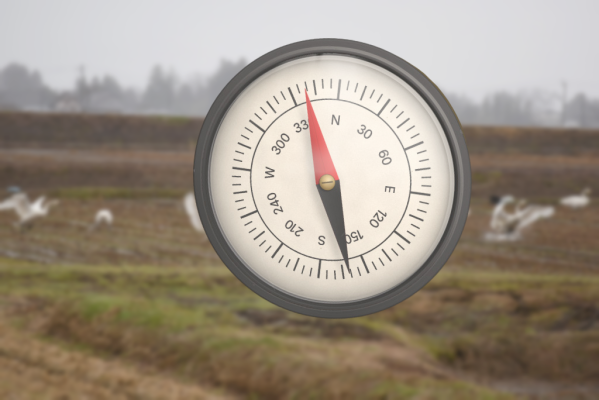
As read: 340,°
